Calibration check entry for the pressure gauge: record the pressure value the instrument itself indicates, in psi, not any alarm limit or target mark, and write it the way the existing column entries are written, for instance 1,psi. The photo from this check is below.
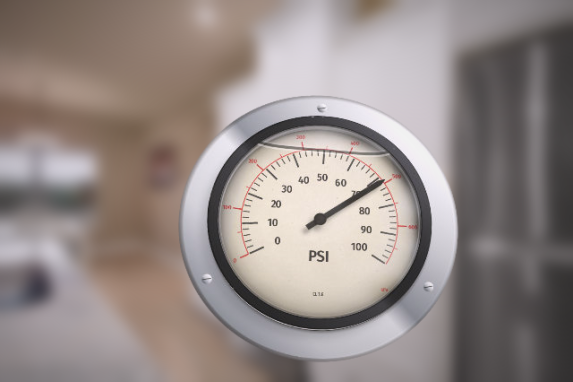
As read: 72,psi
